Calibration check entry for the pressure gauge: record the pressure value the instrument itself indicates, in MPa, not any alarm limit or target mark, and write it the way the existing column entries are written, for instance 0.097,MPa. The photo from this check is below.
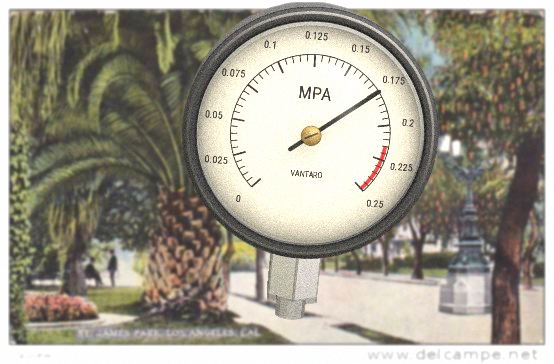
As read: 0.175,MPa
